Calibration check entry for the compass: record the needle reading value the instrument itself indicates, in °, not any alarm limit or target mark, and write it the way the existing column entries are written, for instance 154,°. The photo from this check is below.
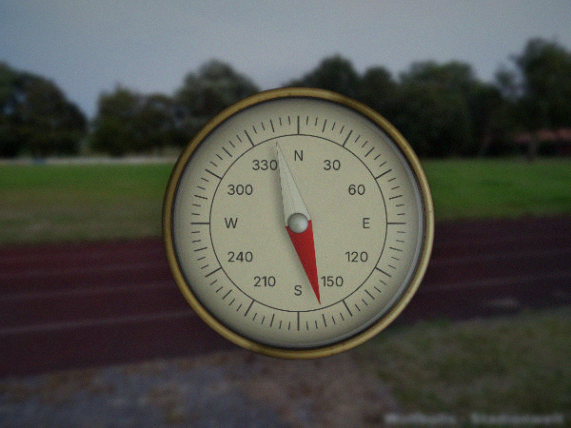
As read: 165,°
